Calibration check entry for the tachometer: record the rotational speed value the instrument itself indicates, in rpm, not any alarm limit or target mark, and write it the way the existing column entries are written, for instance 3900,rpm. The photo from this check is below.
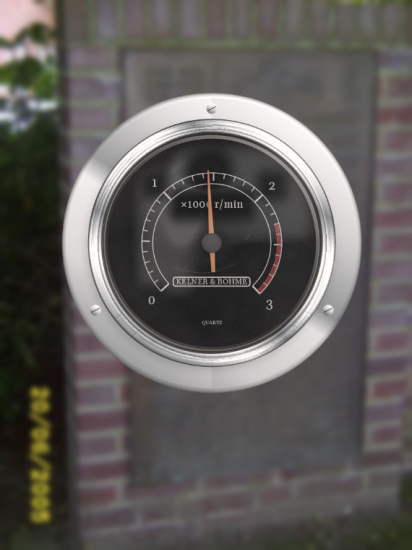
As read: 1450,rpm
